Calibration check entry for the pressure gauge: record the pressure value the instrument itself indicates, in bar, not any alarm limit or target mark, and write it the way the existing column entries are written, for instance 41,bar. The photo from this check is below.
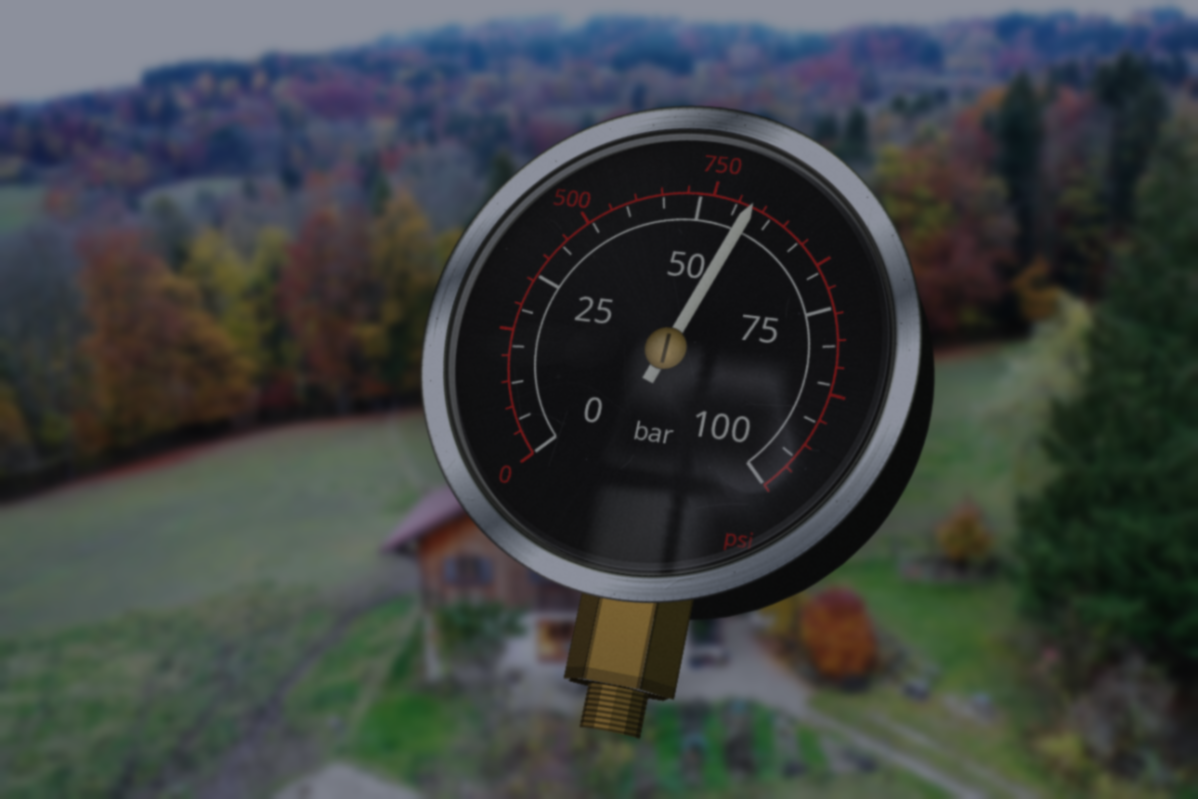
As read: 57.5,bar
